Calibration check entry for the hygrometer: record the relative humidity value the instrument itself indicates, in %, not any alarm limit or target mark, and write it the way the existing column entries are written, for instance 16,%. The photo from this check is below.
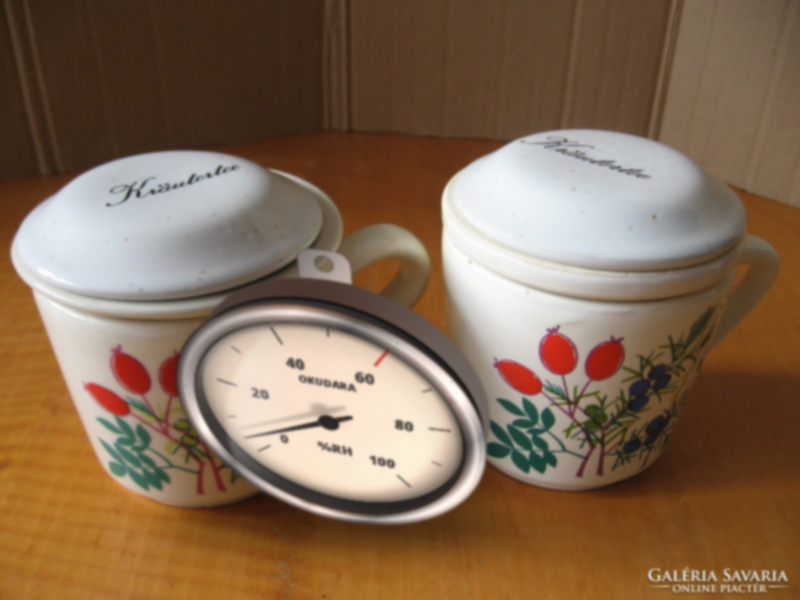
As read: 5,%
